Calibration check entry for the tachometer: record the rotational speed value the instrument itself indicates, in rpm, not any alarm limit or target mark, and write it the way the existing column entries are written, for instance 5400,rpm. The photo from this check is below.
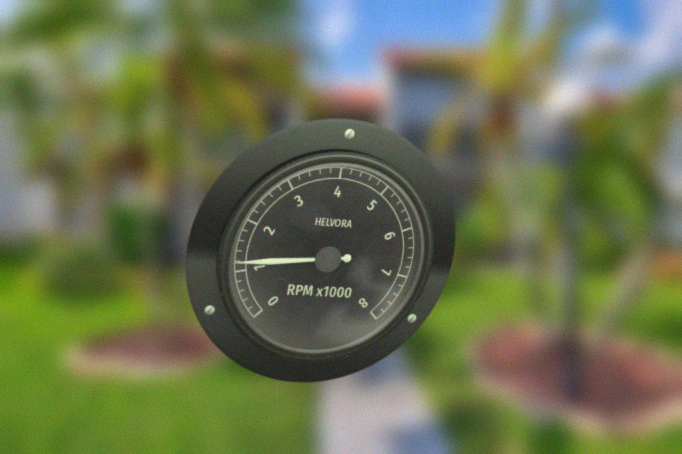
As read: 1200,rpm
